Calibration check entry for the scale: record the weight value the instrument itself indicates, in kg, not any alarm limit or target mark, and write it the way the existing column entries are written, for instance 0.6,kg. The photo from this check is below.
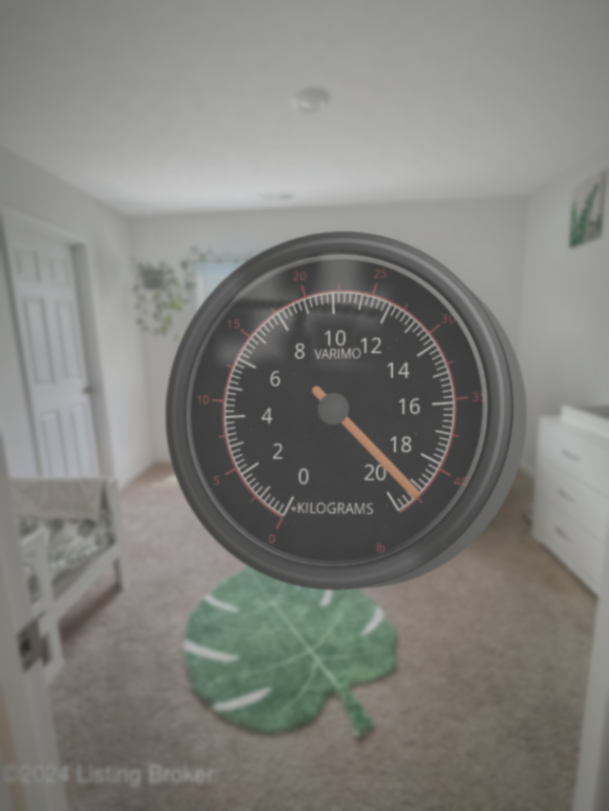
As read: 19.2,kg
